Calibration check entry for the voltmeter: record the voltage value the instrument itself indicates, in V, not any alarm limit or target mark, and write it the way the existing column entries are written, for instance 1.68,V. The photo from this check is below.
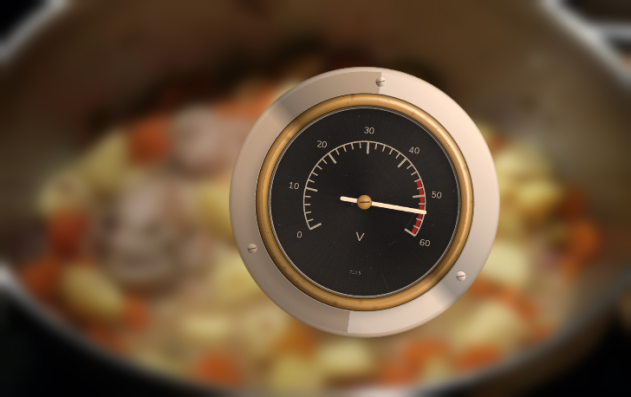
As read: 54,V
